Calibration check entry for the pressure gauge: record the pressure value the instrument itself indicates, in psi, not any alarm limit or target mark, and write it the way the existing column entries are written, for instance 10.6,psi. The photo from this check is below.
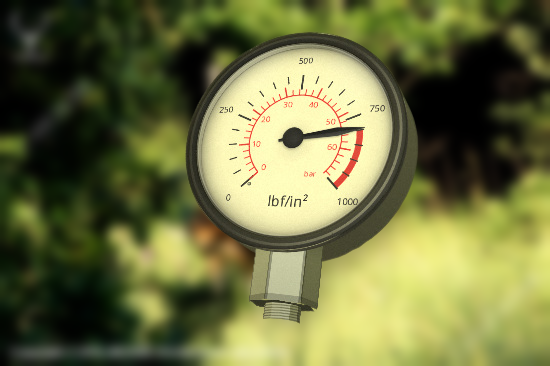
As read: 800,psi
